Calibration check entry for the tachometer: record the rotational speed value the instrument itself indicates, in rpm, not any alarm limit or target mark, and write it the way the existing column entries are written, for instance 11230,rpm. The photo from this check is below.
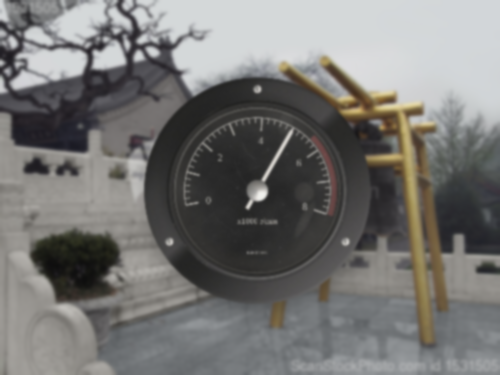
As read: 5000,rpm
